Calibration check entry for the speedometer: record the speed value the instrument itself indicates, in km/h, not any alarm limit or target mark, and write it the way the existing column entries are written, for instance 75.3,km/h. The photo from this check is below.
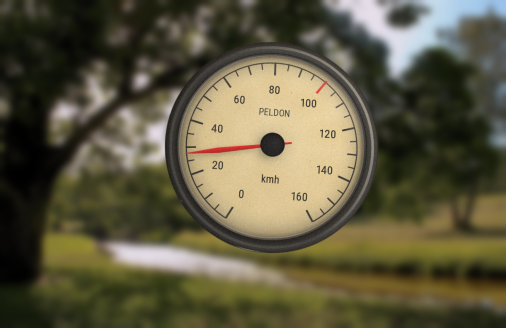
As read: 27.5,km/h
